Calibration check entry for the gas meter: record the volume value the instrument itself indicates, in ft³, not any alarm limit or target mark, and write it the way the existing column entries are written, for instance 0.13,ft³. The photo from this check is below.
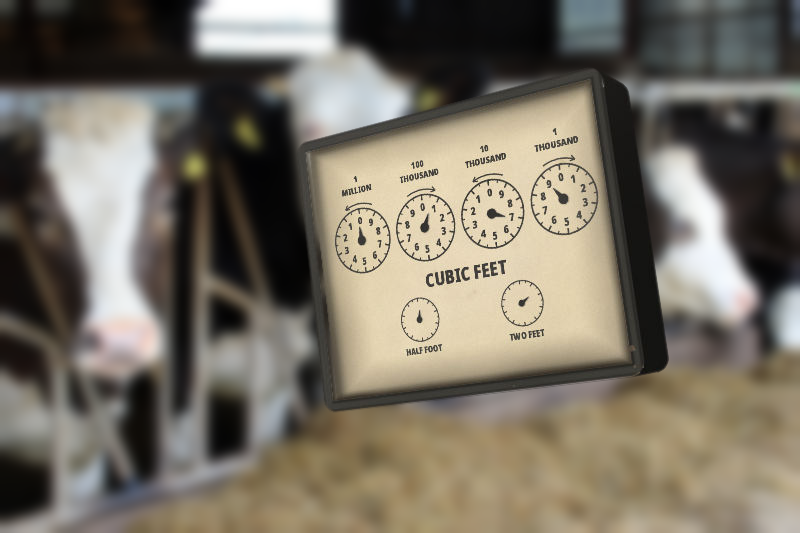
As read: 6900,ft³
